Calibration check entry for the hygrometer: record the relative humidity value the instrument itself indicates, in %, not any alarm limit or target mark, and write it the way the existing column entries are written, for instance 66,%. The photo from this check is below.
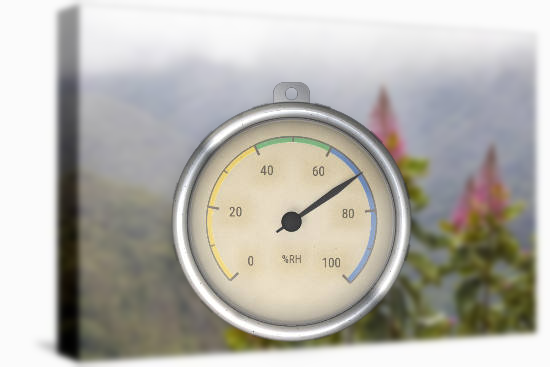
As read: 70,%
